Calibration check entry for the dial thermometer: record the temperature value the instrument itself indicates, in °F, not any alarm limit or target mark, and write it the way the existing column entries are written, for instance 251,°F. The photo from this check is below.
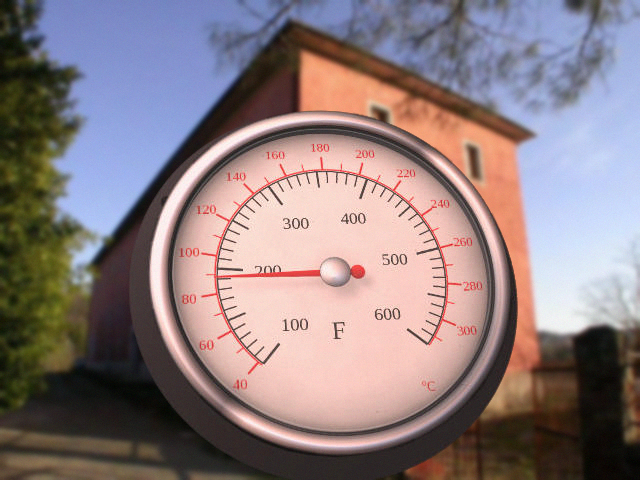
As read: 190,°F
